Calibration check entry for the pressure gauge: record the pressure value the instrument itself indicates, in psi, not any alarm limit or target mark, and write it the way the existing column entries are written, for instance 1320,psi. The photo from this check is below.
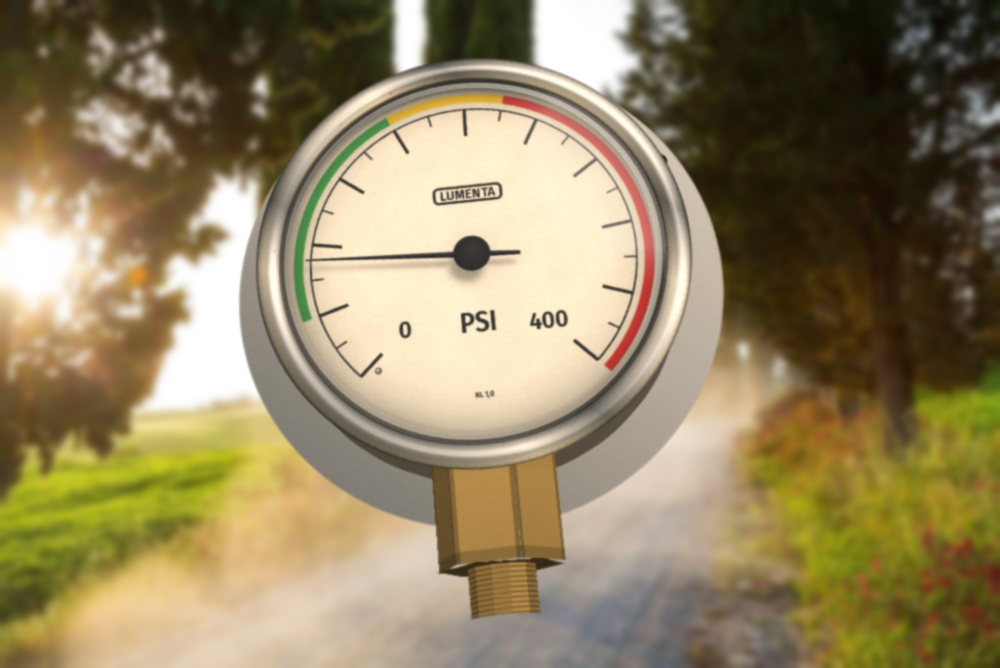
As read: 70,psi
